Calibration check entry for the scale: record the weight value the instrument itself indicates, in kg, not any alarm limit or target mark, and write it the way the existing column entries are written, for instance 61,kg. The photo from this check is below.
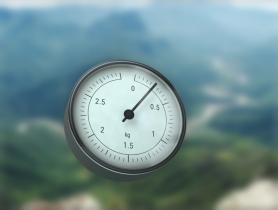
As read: 0.25,kg
